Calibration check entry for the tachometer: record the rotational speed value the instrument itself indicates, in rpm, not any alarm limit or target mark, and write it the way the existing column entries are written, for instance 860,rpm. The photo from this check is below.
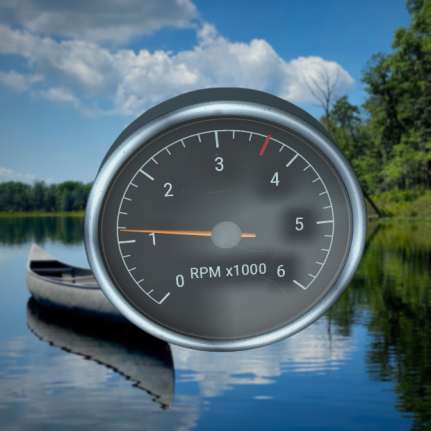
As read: 1200,rpm
